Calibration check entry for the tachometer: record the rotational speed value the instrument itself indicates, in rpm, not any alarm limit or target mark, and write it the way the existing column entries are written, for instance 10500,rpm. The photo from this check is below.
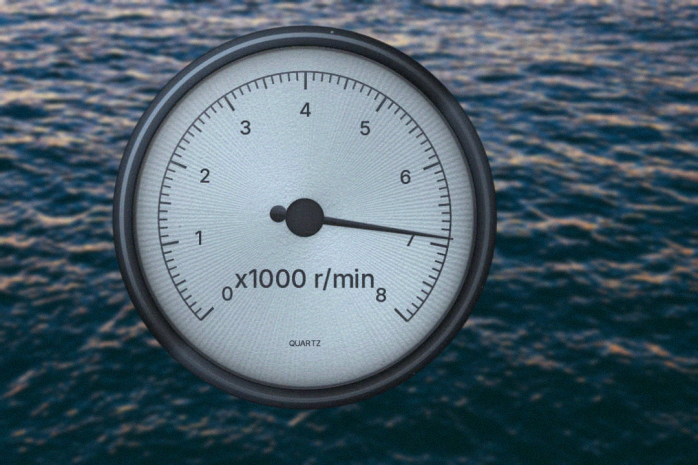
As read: 6900,rpm
